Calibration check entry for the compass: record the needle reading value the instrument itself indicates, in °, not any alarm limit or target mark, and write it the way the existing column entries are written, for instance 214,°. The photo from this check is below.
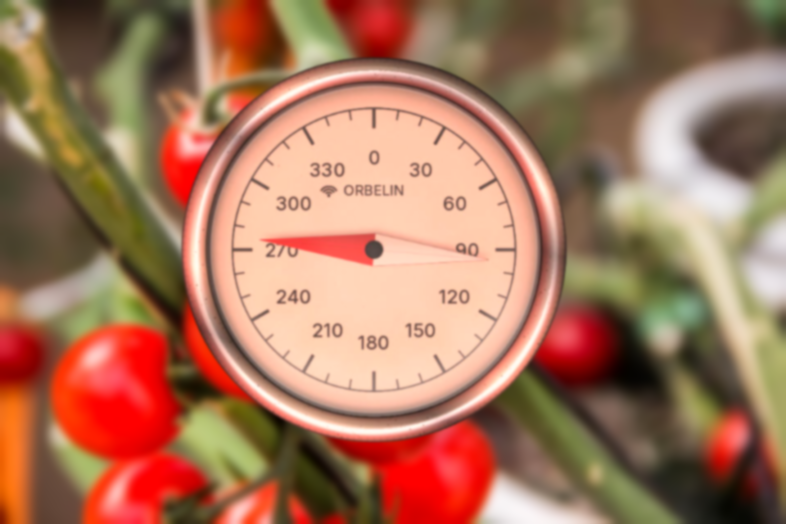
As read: 275,°
